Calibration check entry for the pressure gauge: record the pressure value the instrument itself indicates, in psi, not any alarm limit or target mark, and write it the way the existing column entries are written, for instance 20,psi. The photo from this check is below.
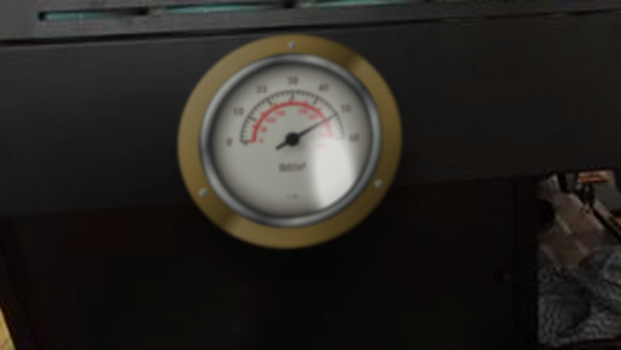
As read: 50,psi
